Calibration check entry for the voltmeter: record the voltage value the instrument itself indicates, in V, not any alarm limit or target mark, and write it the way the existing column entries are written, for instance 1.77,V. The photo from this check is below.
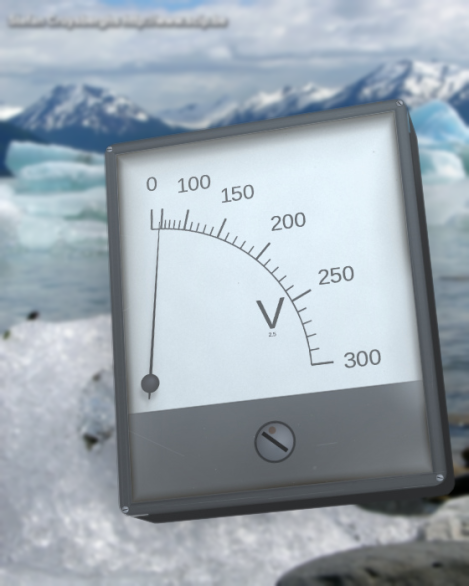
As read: 50,V
